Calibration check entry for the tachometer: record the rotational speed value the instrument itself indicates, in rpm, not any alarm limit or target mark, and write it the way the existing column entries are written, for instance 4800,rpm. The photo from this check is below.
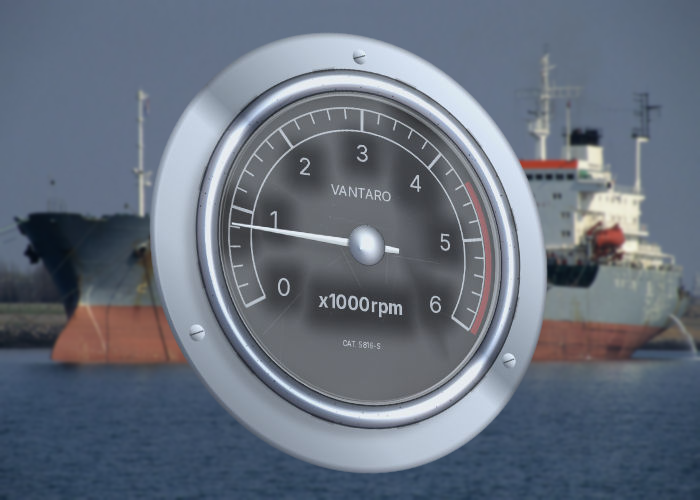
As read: 800,rpm
